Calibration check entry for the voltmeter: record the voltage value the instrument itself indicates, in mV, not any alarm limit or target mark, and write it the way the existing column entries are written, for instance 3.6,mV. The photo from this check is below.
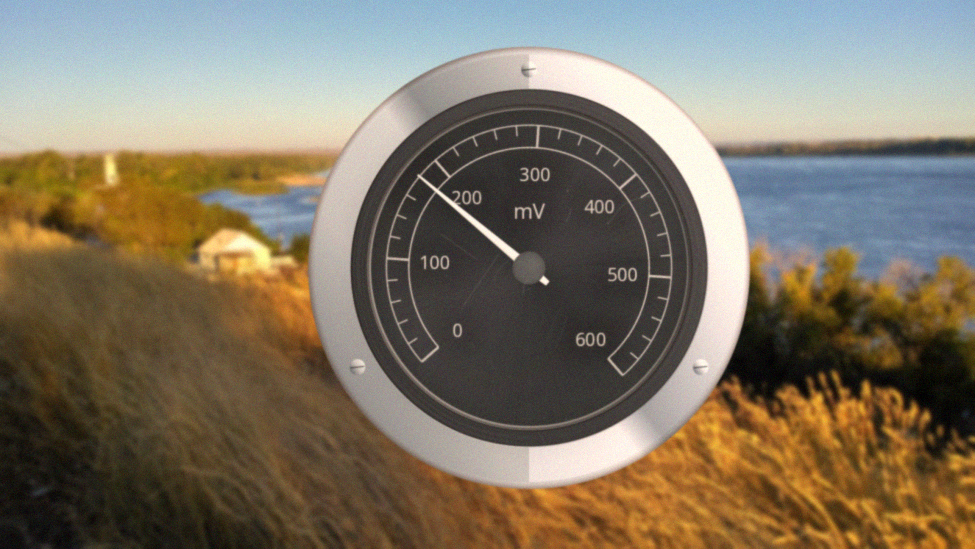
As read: 180,mV
